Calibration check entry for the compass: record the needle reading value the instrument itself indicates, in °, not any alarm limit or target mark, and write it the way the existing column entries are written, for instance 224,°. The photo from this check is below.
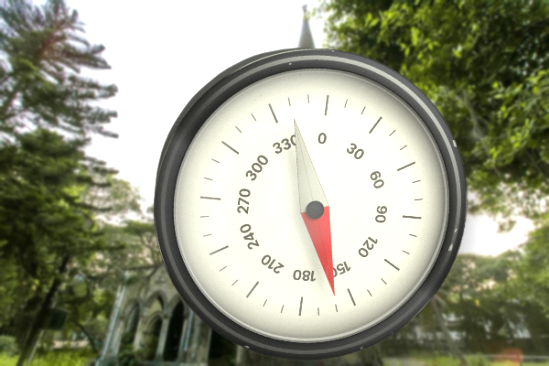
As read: 160,°
